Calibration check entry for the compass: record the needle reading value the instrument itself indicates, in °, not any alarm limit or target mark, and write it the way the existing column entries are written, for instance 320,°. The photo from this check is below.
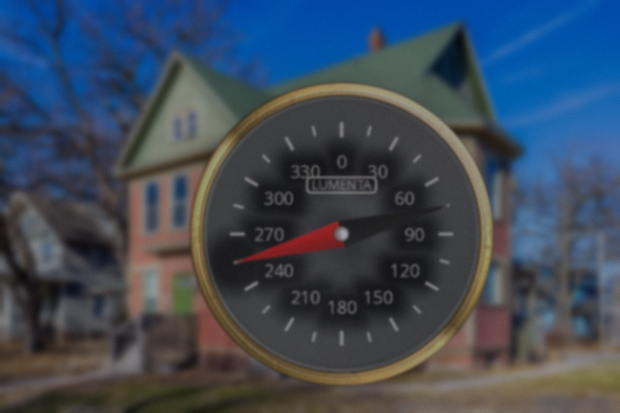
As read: 255,°
